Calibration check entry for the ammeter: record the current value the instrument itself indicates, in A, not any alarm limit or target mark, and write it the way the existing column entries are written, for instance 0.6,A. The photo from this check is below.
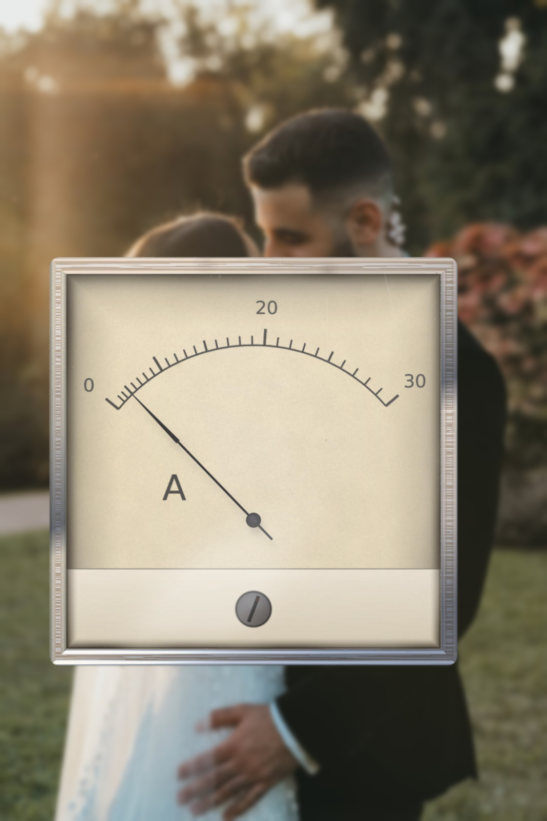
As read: 5,A
